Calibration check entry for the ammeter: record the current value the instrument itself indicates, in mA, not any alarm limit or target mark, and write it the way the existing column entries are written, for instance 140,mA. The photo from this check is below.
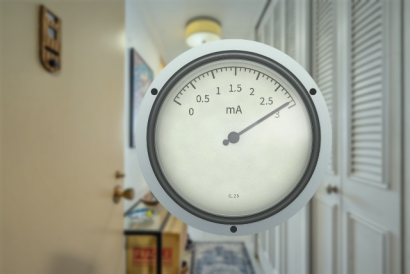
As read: 2.9,mA
